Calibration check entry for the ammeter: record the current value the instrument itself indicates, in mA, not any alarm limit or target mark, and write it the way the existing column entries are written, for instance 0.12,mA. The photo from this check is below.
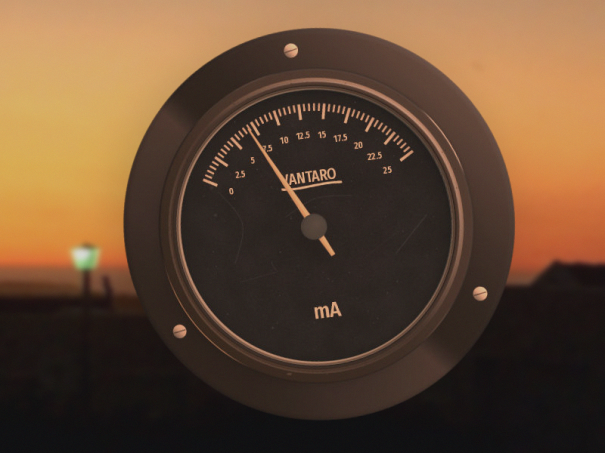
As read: 7,mA
